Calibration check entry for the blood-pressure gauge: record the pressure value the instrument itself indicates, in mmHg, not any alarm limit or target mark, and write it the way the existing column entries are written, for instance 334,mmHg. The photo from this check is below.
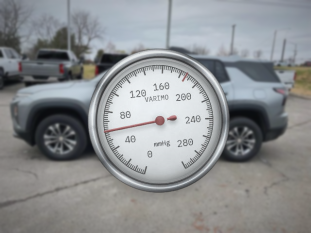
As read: 60,mmHg
